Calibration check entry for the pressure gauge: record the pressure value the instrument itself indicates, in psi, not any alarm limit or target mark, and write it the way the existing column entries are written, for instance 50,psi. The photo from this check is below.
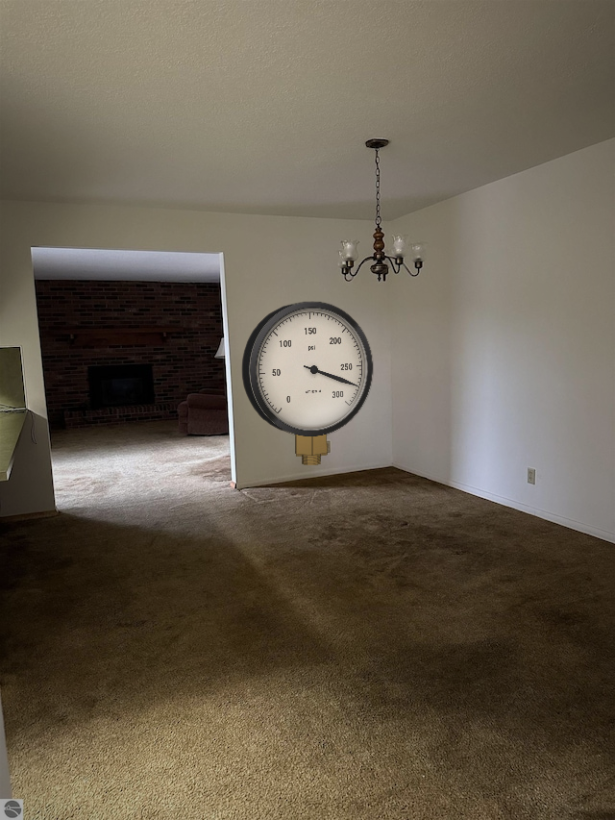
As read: 275,psi
